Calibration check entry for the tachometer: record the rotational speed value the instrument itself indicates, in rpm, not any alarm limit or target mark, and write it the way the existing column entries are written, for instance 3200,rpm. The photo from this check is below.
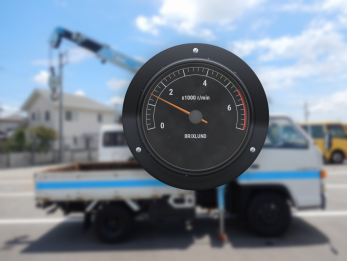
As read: 1400,rpm
